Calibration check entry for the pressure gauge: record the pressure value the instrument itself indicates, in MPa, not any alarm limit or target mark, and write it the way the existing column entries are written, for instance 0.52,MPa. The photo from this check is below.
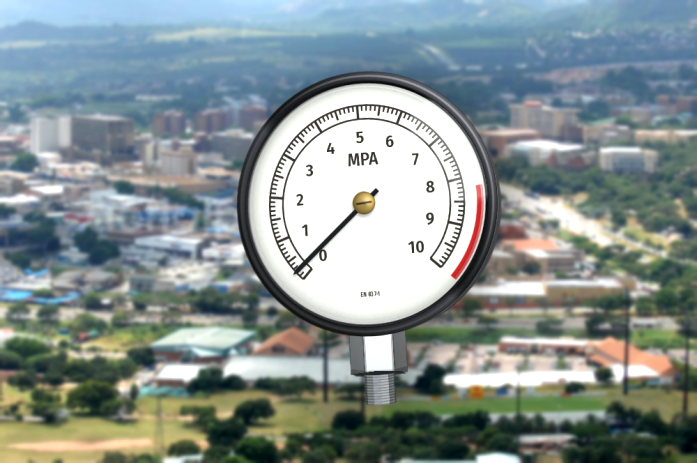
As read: 0.2,MPa
